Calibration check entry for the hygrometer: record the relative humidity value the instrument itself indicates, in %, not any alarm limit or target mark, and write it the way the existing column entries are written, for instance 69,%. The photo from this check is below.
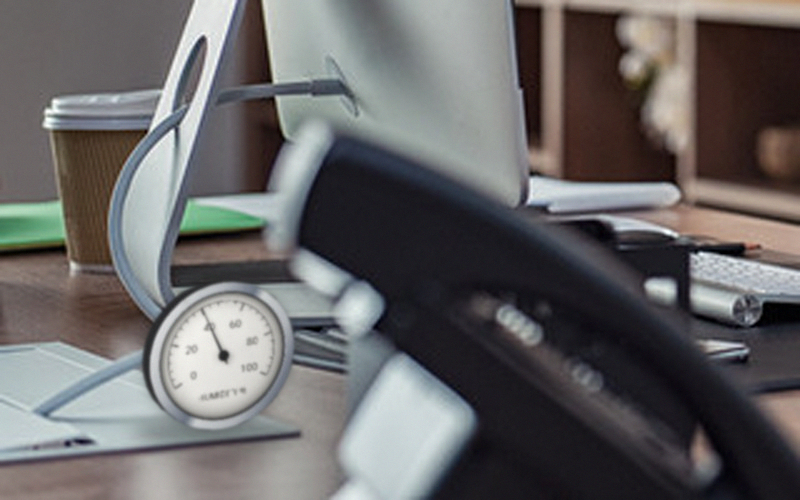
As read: 40,%
